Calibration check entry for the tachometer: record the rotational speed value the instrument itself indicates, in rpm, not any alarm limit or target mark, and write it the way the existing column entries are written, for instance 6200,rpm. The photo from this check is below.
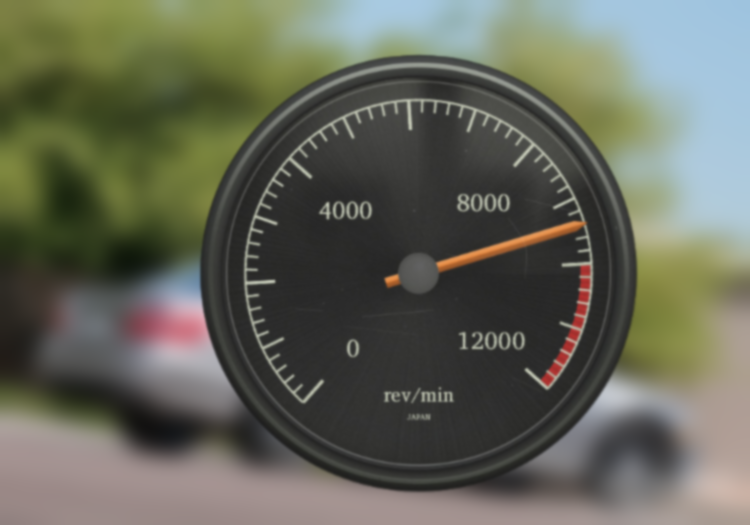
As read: 9400,rpm
